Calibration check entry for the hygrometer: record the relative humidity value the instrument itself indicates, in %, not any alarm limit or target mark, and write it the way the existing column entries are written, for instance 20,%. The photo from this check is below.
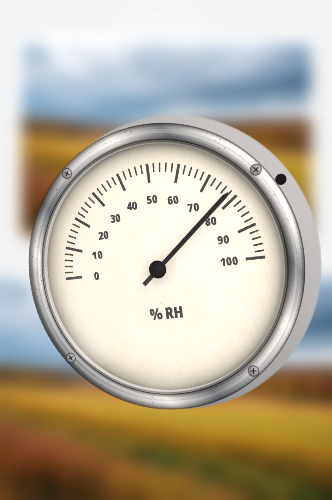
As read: 78,%
